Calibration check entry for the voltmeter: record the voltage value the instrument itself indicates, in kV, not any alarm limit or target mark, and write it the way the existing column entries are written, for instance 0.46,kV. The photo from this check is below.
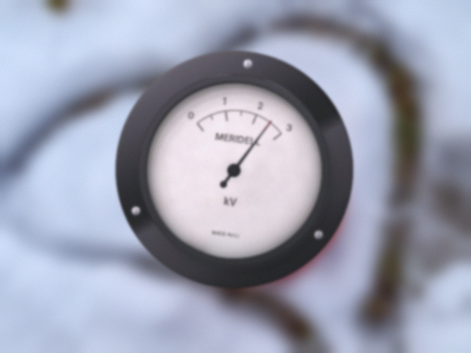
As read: 2.5,kV
